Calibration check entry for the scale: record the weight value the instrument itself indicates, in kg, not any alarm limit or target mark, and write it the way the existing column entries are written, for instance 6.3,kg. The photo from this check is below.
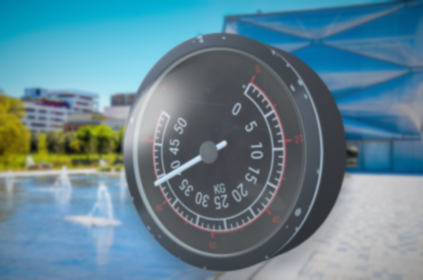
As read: 39,kg
